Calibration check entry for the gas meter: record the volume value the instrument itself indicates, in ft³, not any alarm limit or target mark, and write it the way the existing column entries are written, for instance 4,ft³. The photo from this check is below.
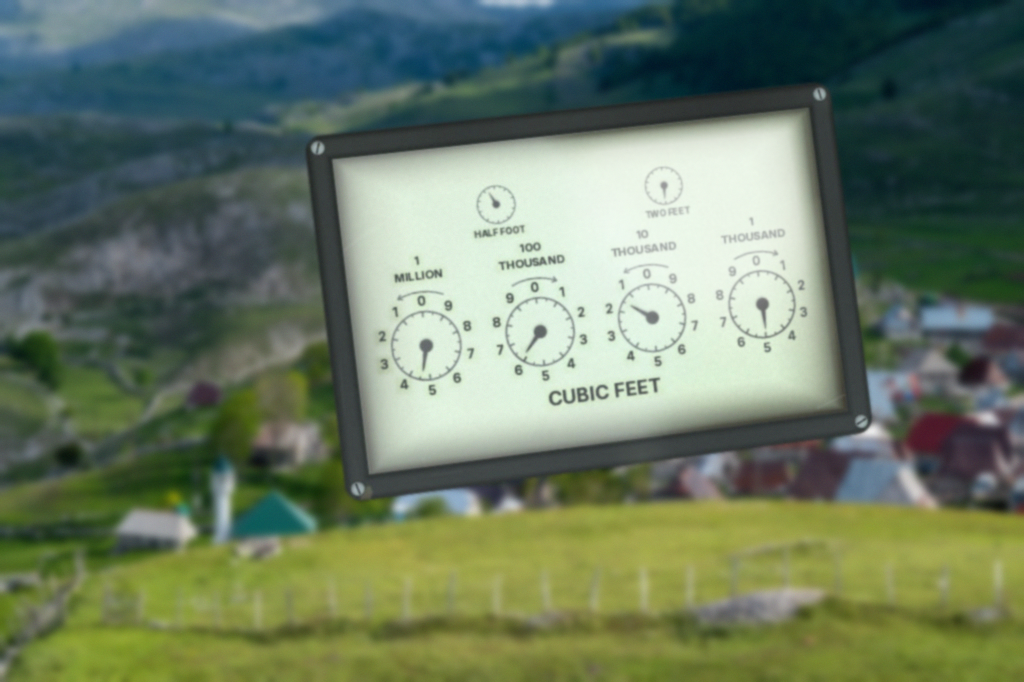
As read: 461500,ft³
